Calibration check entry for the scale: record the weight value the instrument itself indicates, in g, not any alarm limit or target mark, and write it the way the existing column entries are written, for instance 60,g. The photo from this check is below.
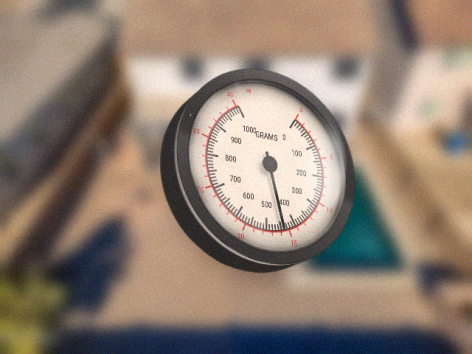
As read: 450,g
